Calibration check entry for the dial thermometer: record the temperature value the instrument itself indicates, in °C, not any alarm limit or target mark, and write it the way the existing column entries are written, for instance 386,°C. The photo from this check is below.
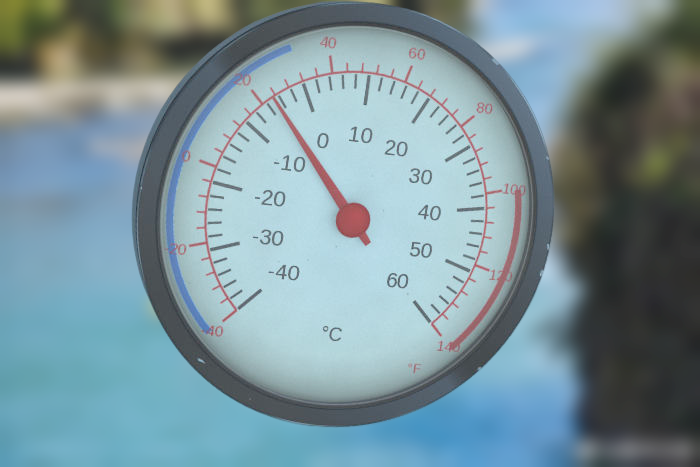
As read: -5,°C
